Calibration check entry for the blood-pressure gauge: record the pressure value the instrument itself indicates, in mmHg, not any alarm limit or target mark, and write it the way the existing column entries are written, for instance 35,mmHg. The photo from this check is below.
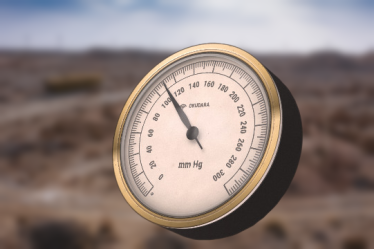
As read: 110,mmHg
